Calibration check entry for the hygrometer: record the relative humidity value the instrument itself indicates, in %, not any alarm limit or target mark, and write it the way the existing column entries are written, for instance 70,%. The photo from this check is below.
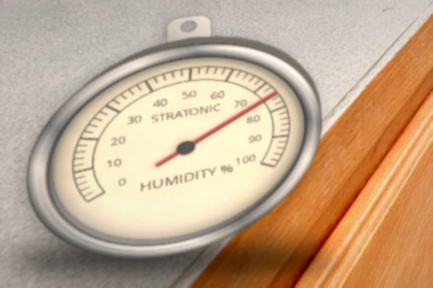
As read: 74,%
